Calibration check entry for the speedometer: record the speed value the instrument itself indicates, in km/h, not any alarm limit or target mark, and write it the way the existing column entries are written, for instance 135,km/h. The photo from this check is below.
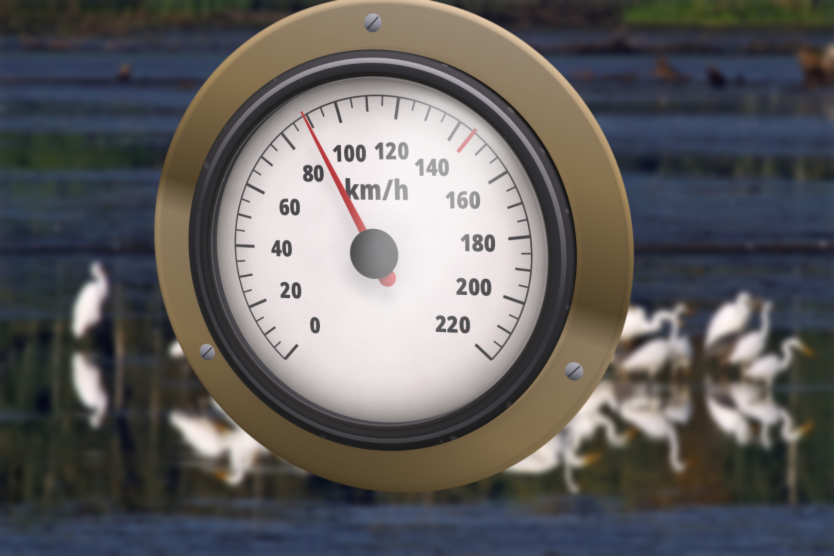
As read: 90,km/h
